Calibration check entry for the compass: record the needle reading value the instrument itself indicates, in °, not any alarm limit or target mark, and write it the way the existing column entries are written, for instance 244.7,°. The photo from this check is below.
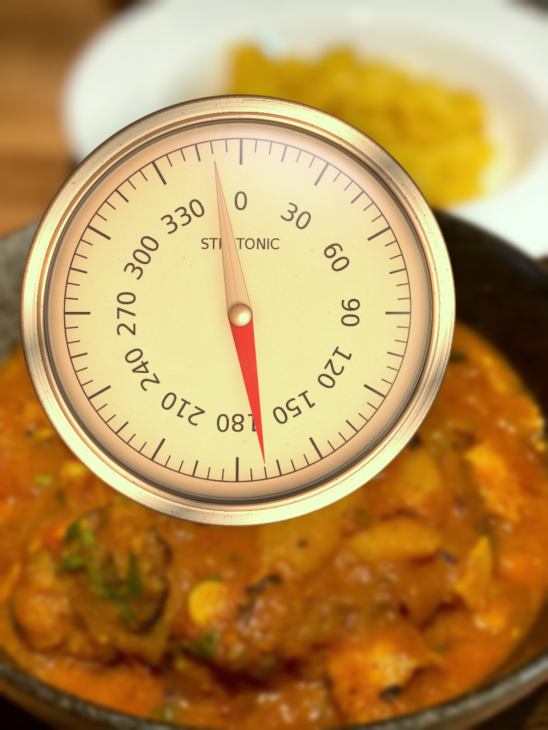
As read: 170,°
